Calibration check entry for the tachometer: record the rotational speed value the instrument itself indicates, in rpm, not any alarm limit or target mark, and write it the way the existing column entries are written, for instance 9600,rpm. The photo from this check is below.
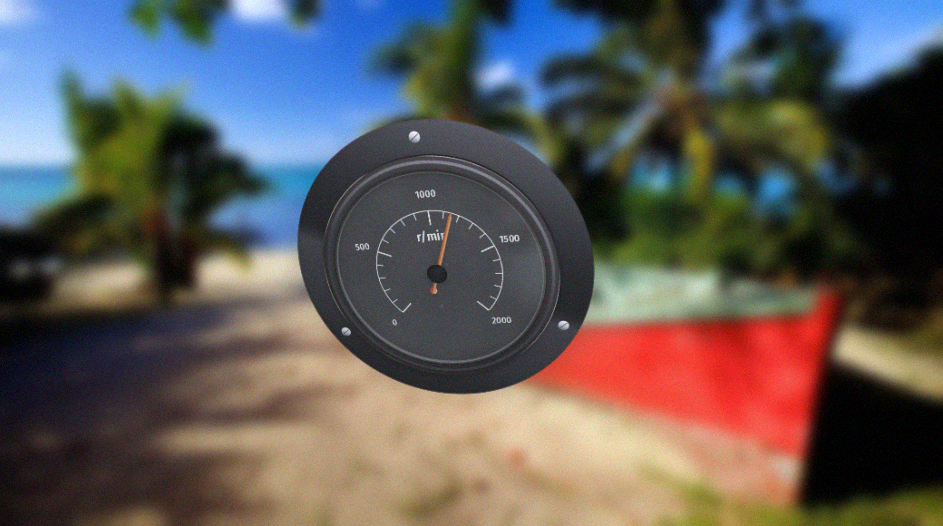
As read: 1150,rpm
